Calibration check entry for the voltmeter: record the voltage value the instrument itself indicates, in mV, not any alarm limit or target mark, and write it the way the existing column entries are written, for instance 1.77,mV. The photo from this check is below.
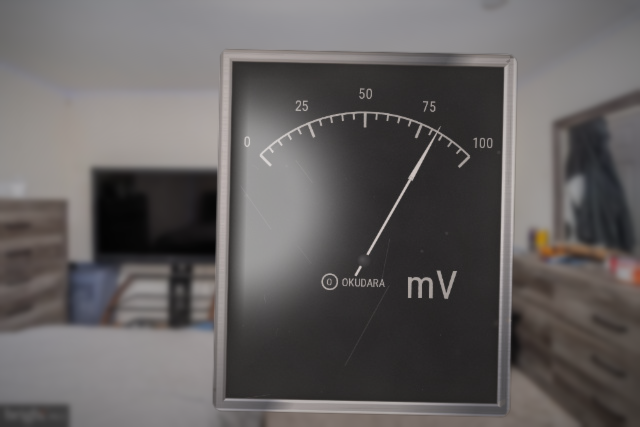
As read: 82.5,mV
